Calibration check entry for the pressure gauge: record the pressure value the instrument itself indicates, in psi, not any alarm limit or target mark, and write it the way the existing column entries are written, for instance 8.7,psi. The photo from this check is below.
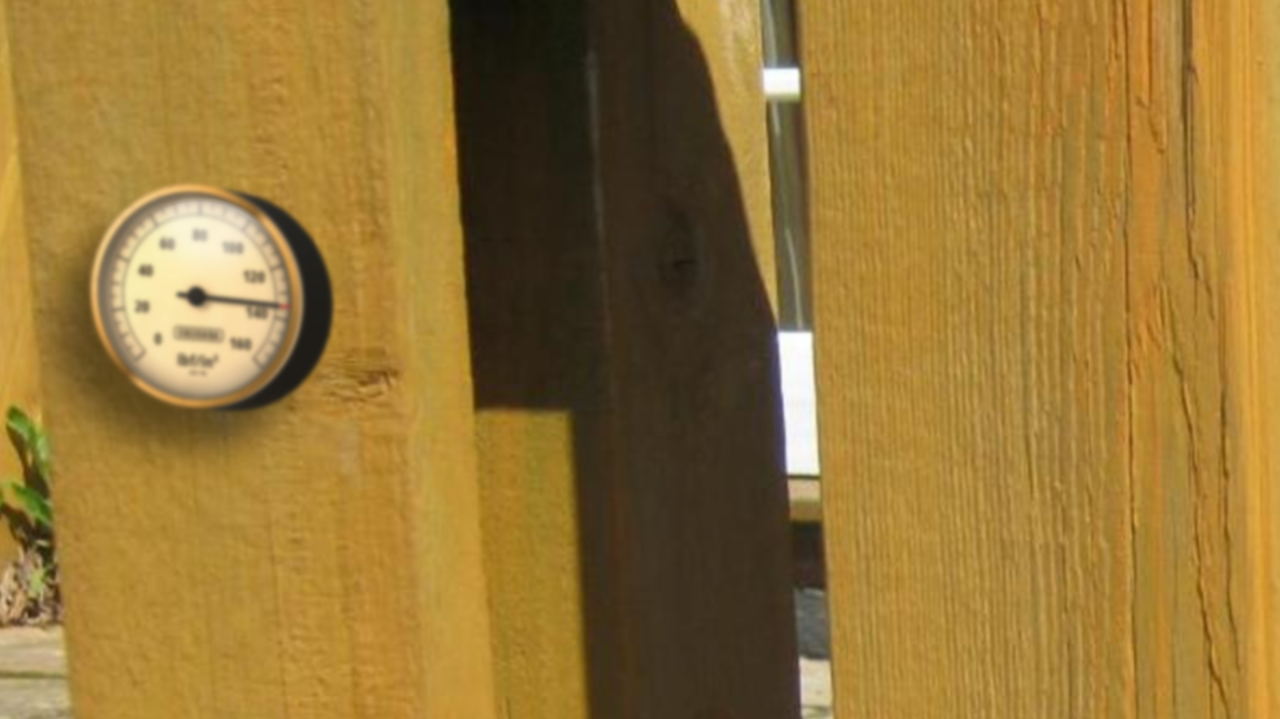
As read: 135,psi
